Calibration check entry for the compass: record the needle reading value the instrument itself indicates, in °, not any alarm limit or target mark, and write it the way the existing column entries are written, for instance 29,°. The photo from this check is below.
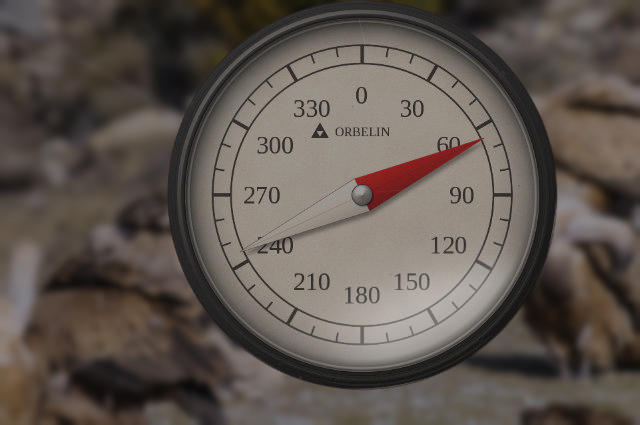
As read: 65,°
